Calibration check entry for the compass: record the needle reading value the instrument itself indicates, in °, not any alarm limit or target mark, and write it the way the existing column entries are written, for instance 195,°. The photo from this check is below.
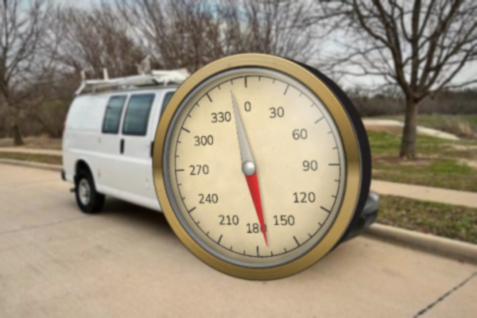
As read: 170,°
